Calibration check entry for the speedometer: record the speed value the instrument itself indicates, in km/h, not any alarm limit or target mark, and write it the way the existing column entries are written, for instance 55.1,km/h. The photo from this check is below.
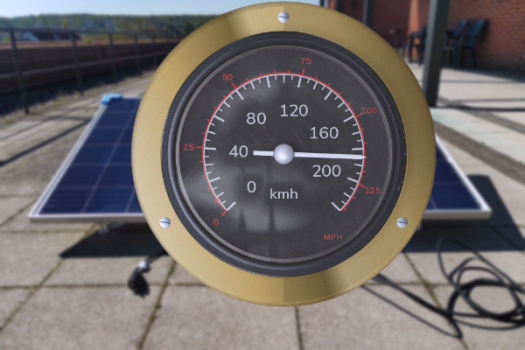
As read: 185,km/h
